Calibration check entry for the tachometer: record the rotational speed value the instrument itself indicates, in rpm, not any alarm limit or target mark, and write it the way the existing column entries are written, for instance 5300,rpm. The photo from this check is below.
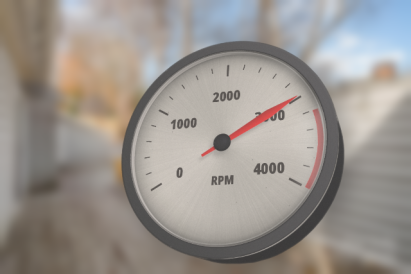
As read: 3000,rpm
